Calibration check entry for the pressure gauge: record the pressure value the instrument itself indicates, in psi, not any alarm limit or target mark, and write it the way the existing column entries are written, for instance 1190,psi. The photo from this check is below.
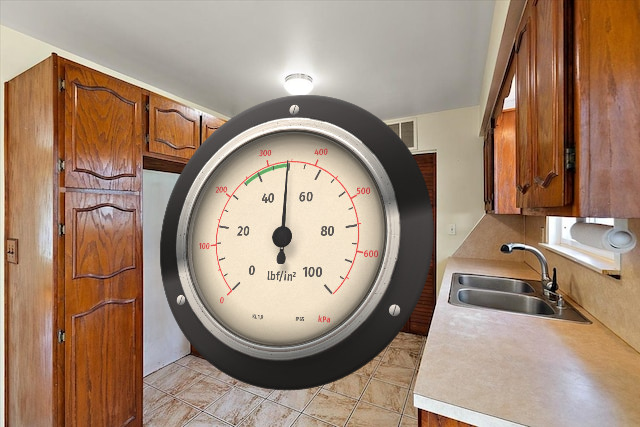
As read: 50,psi
